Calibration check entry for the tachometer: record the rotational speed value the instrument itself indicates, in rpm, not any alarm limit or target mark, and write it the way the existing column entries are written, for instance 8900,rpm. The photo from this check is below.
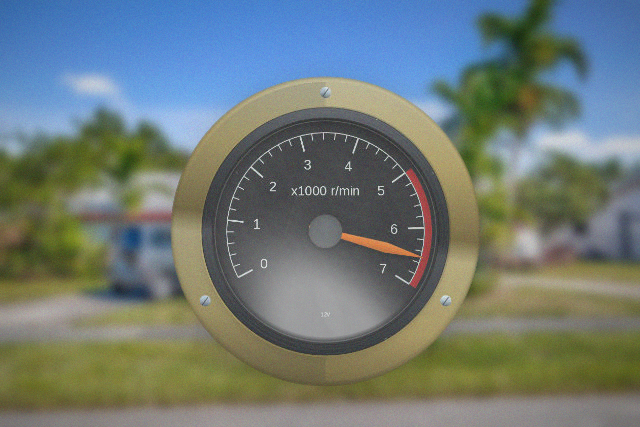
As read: 6500,rpm
